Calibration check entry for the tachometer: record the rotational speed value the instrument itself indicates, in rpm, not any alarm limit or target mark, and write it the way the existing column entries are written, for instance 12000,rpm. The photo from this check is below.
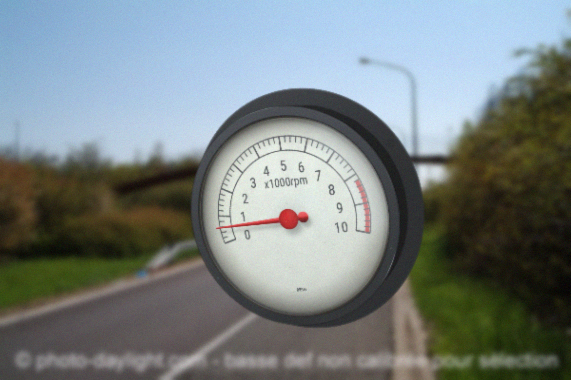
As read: 600,rpm
